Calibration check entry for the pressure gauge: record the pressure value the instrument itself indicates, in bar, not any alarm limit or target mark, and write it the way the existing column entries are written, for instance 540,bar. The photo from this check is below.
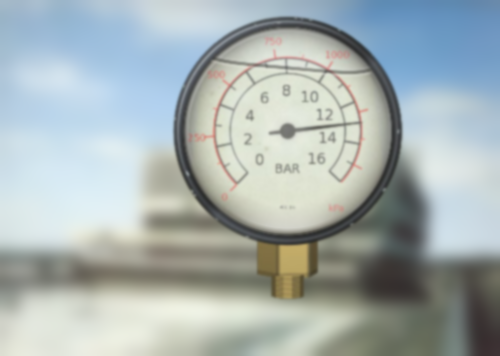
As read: 13,bar
